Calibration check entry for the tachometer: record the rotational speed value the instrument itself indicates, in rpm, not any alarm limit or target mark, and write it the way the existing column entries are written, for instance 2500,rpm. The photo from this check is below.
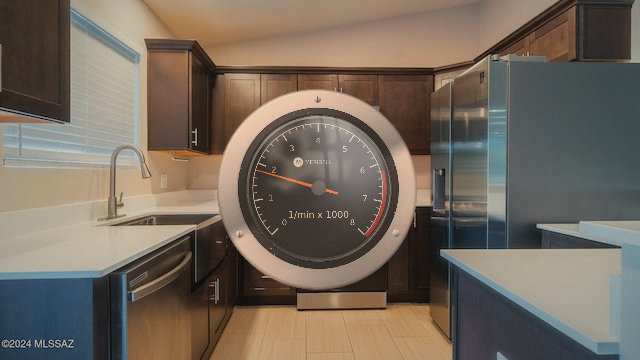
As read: 1800,rpm
